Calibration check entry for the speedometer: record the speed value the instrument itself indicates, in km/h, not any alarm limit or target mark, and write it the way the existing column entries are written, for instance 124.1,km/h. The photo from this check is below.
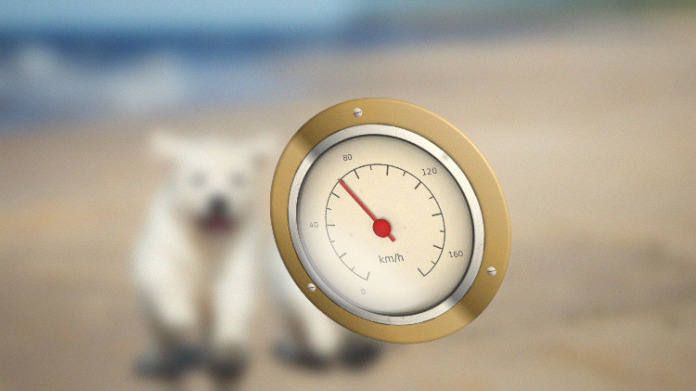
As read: 70,km/h
